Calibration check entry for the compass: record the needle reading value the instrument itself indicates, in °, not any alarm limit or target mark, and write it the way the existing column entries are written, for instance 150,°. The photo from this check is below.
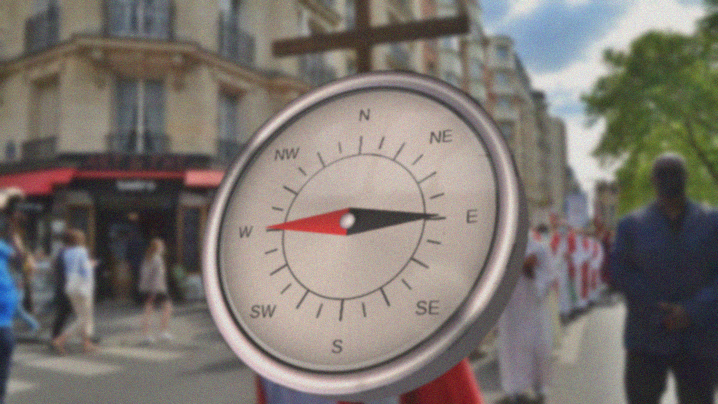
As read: 270,°
